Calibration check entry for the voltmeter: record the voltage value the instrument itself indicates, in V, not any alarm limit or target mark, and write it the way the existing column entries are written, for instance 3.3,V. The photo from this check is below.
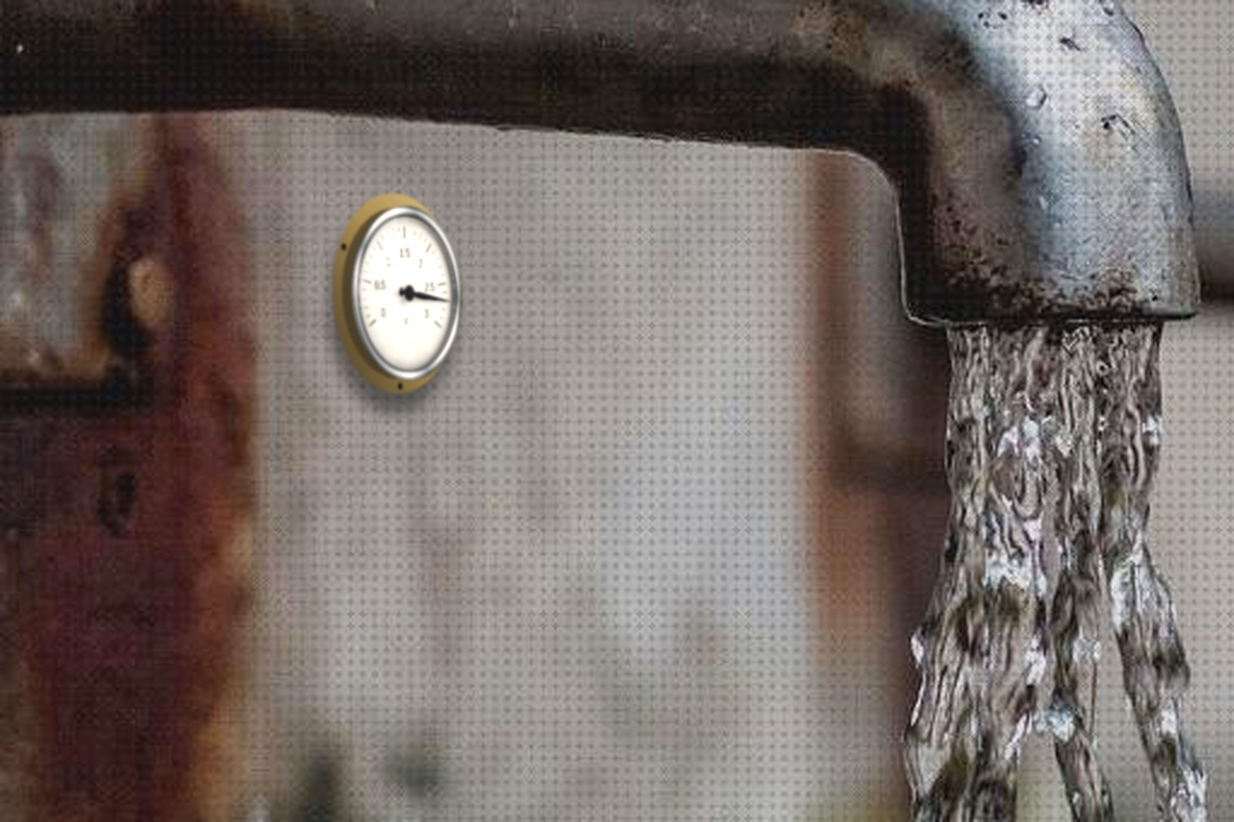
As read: 2.7,V
